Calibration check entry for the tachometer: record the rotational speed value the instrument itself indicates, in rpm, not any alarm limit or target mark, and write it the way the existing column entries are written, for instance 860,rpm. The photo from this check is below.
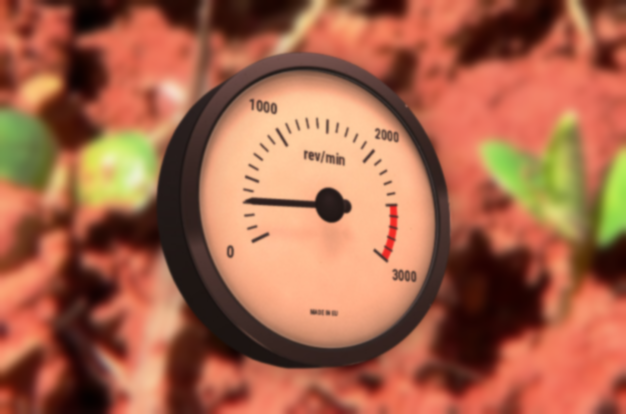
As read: 300,rpm
